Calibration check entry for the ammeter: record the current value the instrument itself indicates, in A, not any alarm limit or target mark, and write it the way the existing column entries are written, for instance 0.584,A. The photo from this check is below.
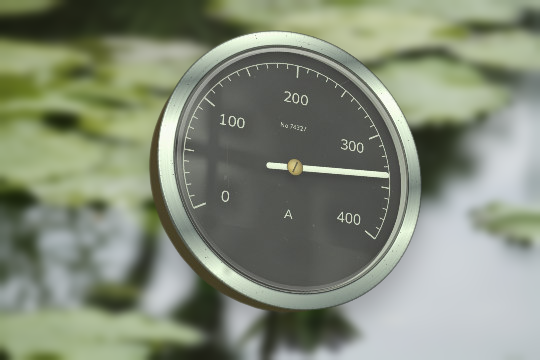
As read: 340,A
